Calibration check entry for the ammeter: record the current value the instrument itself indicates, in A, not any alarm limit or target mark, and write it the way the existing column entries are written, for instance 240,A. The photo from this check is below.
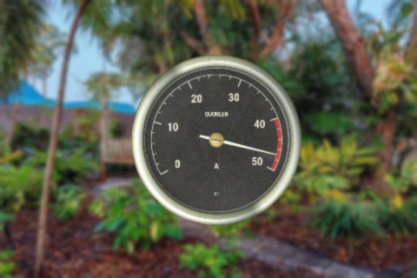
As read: 47,A
